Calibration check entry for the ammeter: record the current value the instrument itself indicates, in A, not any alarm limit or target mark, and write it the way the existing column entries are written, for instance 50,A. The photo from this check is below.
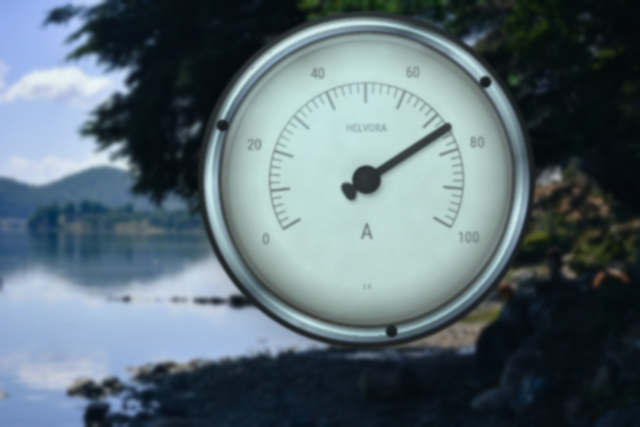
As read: 74,A
